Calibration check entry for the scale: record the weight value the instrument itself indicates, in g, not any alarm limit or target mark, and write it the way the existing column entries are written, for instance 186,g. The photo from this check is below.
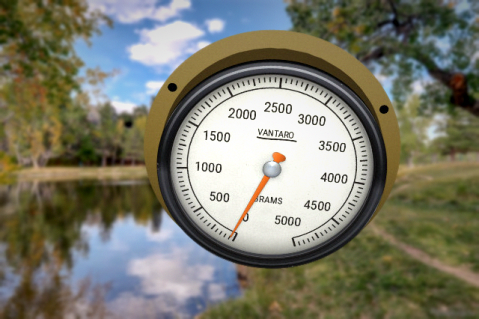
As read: 50,g
